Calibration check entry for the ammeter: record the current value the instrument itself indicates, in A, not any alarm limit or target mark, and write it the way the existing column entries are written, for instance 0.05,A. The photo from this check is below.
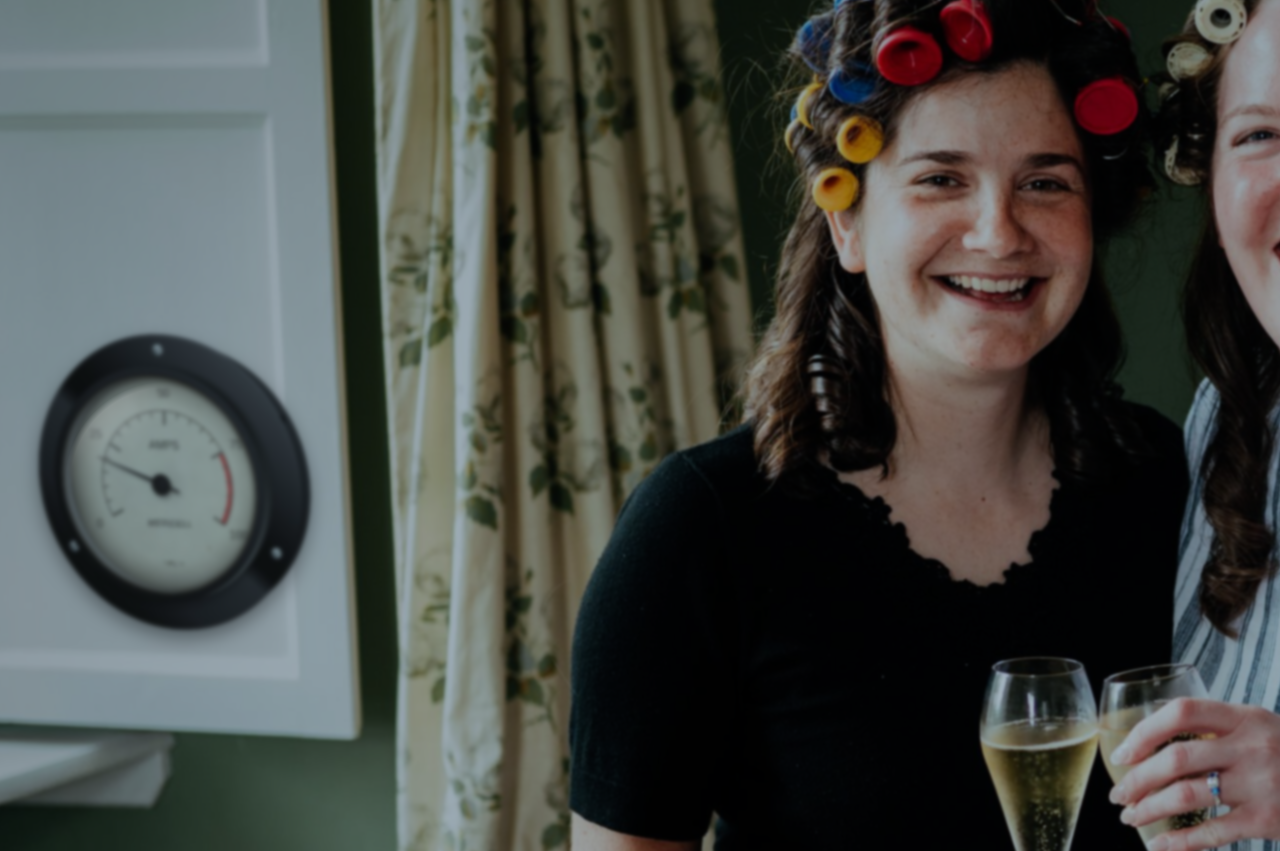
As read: 20,A
